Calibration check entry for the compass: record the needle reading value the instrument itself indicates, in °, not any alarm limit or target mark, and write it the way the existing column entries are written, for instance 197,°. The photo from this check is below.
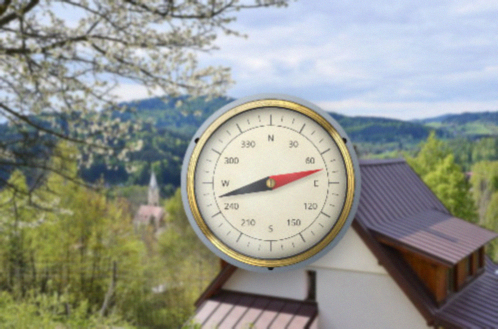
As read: 75,°
